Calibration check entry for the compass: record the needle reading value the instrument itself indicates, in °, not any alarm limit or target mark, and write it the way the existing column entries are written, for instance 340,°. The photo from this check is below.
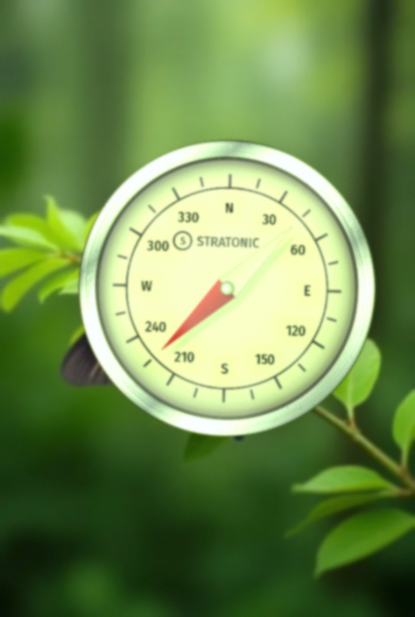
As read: 225,°
